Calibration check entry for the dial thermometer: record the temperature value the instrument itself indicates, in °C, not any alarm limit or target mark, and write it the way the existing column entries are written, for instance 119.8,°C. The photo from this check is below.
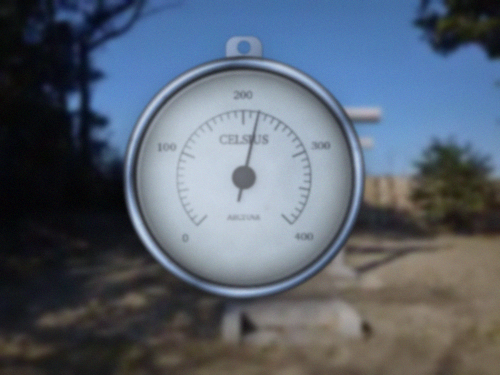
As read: 220,°C
